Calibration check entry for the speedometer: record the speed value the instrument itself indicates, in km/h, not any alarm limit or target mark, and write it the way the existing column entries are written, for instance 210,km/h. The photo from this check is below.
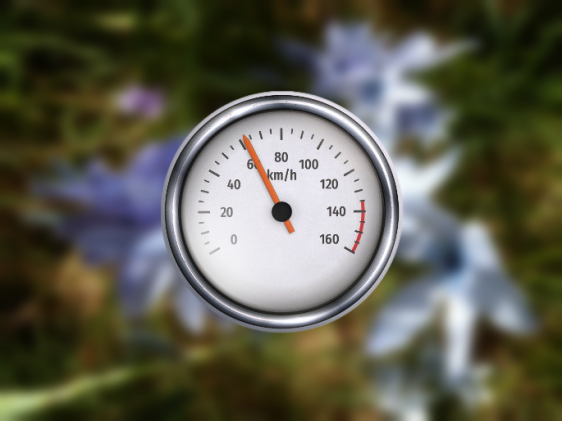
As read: 62.5,km/h
